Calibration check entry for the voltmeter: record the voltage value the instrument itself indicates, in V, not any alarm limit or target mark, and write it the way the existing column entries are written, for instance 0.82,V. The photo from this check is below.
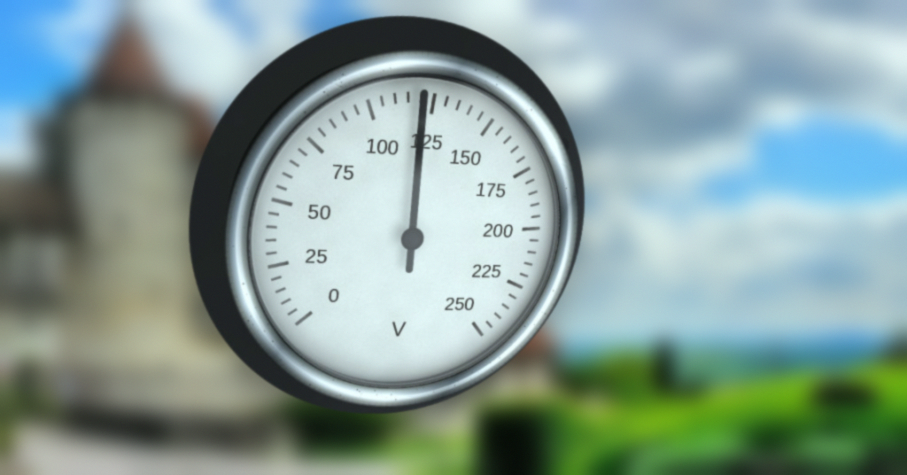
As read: 120,V
